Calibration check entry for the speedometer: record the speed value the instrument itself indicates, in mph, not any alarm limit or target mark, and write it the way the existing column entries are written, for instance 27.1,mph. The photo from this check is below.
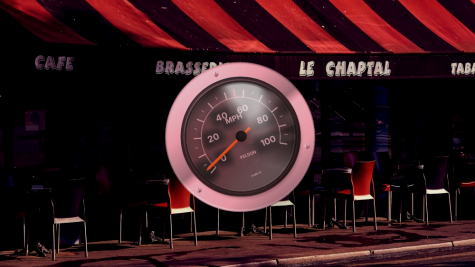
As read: 2.5,mph
